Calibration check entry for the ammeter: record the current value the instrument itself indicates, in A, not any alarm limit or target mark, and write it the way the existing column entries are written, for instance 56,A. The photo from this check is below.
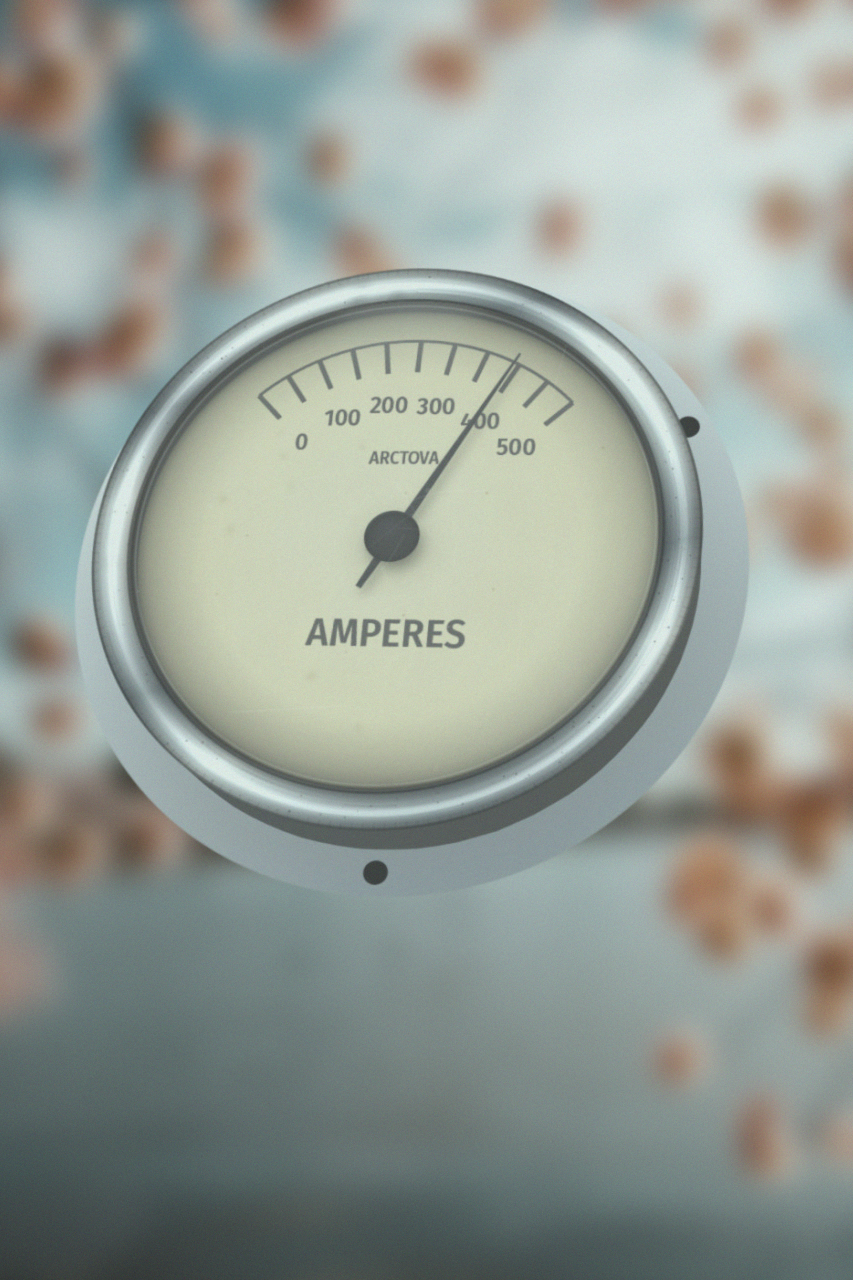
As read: 400,A
